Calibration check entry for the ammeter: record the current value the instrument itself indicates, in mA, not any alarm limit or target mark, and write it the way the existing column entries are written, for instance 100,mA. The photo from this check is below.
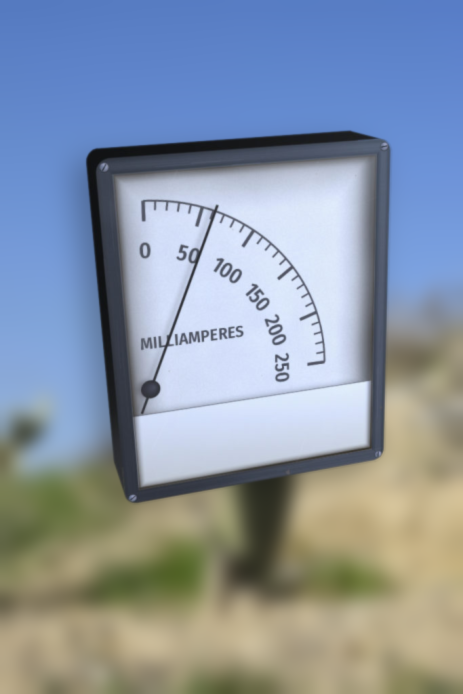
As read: 60,mA
